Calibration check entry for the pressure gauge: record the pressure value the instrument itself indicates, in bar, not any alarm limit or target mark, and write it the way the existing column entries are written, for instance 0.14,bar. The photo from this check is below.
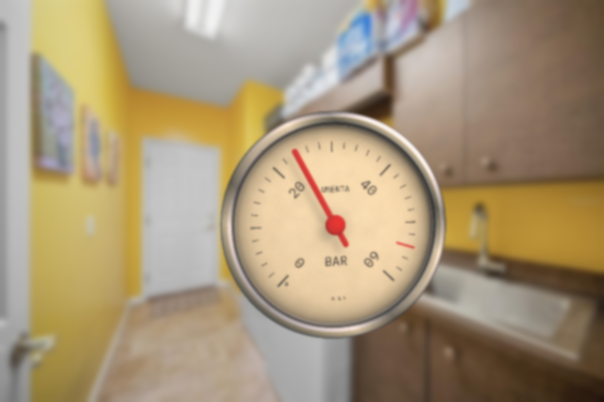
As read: 24,bar
